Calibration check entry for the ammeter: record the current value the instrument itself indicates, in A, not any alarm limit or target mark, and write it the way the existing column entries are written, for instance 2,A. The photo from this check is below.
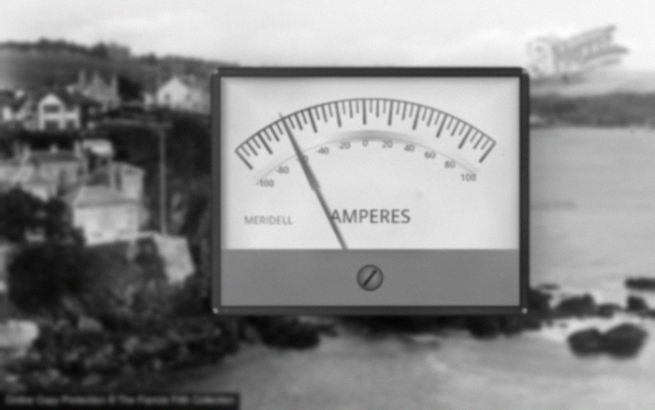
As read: -60,A
